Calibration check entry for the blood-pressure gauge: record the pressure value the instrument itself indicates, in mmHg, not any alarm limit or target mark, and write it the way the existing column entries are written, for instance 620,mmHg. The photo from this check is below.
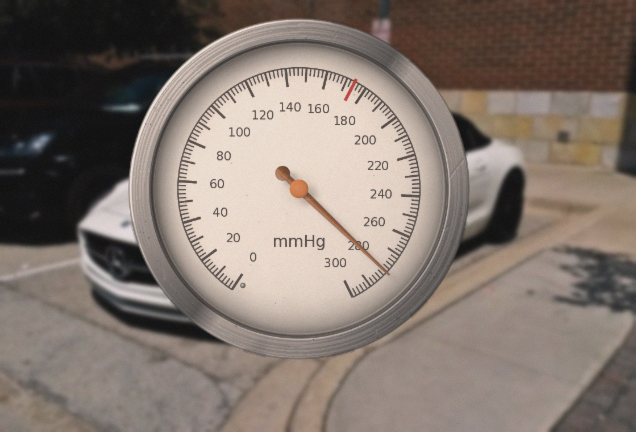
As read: 280,mmHg
